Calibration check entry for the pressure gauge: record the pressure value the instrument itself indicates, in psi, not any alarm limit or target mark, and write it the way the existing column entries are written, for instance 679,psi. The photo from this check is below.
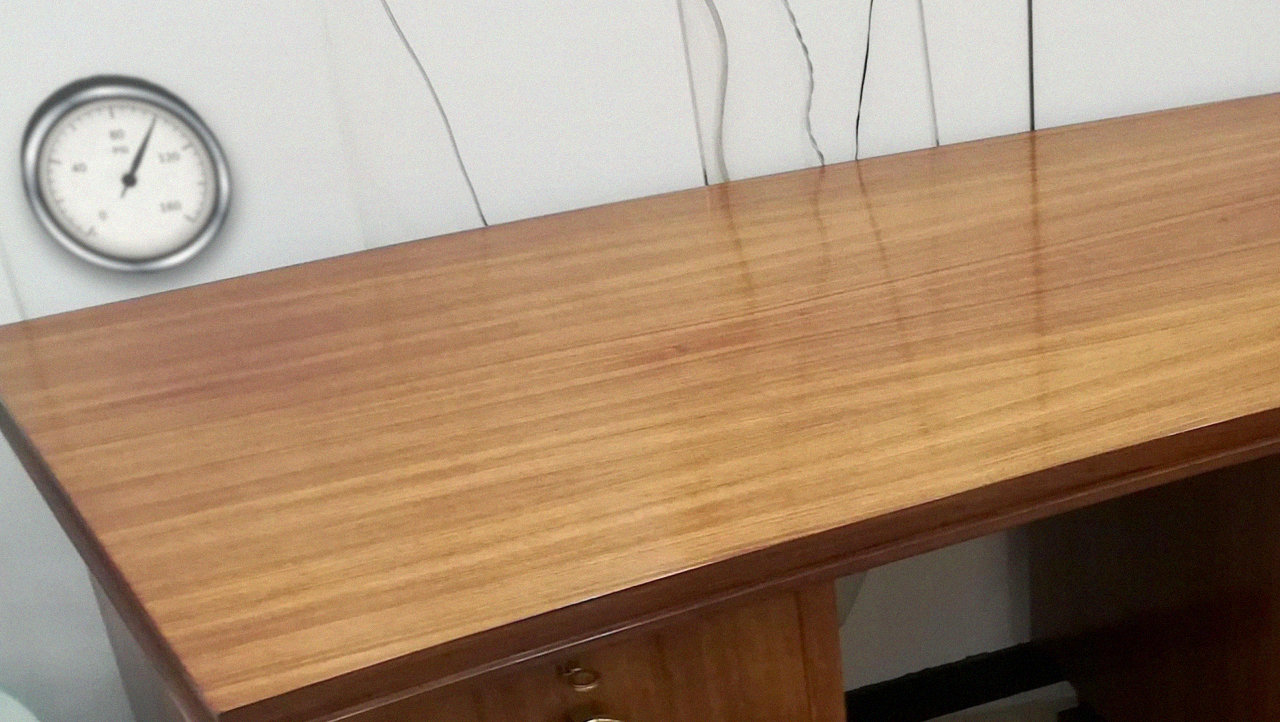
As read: 100,psi
